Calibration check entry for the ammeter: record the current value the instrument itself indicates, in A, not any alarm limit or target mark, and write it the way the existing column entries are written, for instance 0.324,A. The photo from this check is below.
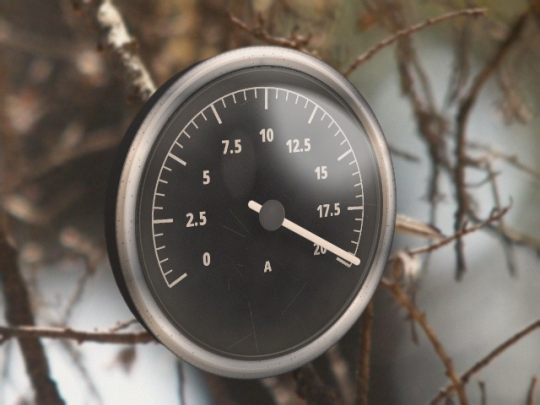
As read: 19.75,A
